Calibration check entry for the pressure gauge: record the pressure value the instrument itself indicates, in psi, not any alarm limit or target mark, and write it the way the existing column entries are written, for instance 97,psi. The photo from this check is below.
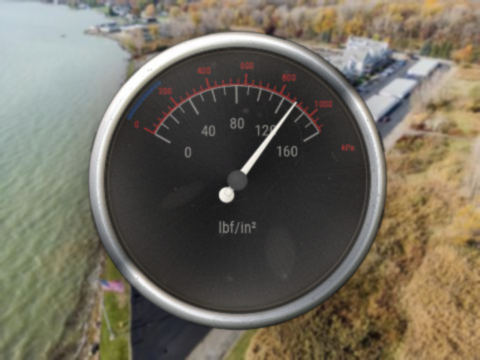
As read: 130,psi
